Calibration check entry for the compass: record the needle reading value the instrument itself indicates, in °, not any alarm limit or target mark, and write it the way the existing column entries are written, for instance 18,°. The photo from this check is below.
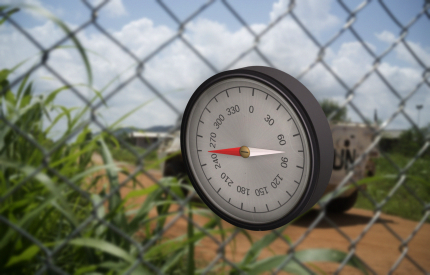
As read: 255,°
